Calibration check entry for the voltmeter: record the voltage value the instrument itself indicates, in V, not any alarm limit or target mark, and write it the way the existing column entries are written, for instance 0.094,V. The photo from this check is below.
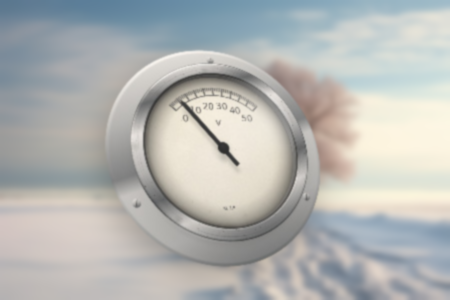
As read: 5,V
